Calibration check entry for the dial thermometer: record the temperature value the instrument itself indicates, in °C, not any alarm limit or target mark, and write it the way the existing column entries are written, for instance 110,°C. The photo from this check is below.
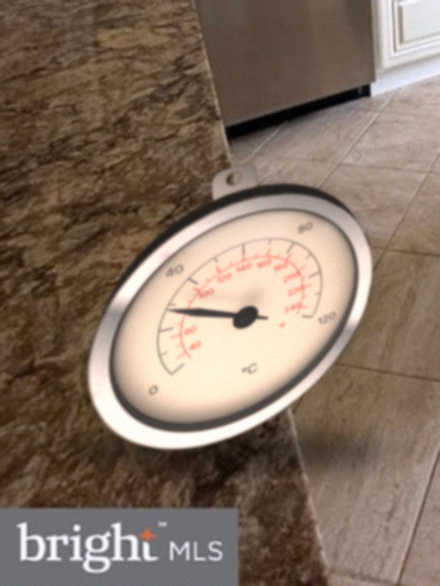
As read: 30,°C
